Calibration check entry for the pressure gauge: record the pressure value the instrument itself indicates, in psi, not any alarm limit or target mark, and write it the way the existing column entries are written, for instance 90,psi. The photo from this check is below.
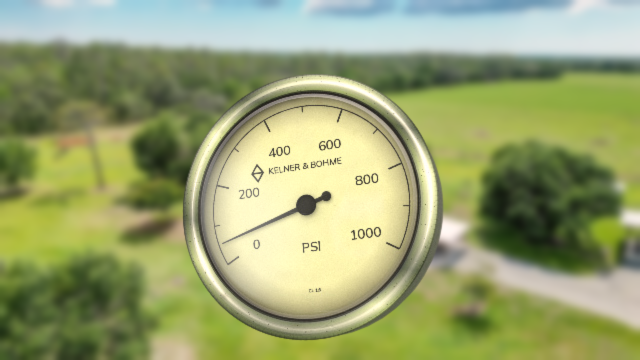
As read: 50,psi
